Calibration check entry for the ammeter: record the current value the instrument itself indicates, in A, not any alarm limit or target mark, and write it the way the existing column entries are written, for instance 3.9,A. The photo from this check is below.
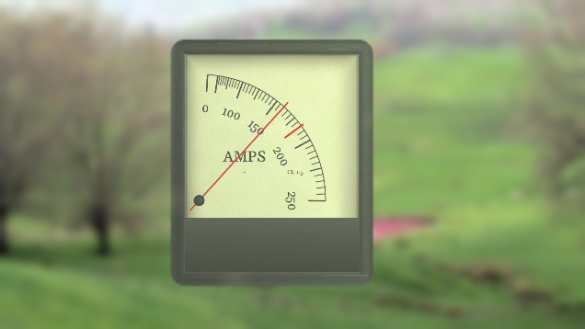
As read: 160,A
